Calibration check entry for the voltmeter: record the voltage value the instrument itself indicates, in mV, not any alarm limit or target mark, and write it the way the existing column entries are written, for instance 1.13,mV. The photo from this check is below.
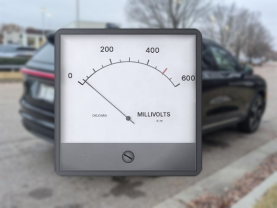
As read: 25,mV
